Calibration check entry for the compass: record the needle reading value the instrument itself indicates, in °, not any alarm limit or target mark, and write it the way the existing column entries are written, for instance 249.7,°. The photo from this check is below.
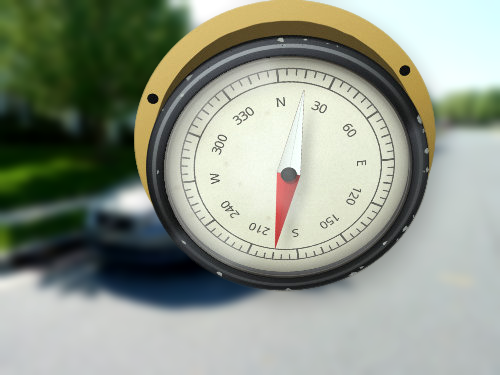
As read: 195,°
